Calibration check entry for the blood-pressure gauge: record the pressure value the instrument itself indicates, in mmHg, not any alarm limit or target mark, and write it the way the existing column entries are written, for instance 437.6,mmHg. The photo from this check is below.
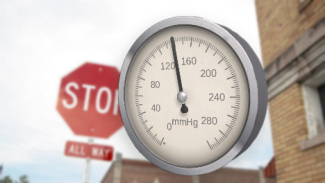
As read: 140,mmHg
